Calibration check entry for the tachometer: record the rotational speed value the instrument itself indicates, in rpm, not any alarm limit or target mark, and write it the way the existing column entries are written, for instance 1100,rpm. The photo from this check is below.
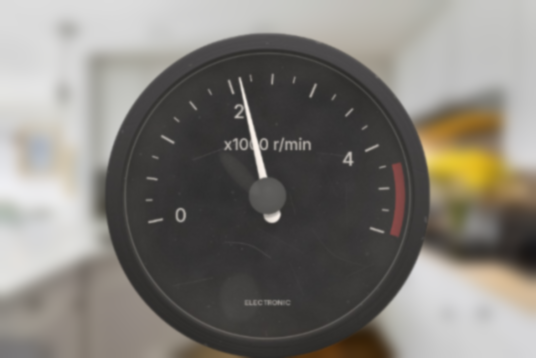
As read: 2125,rpm
